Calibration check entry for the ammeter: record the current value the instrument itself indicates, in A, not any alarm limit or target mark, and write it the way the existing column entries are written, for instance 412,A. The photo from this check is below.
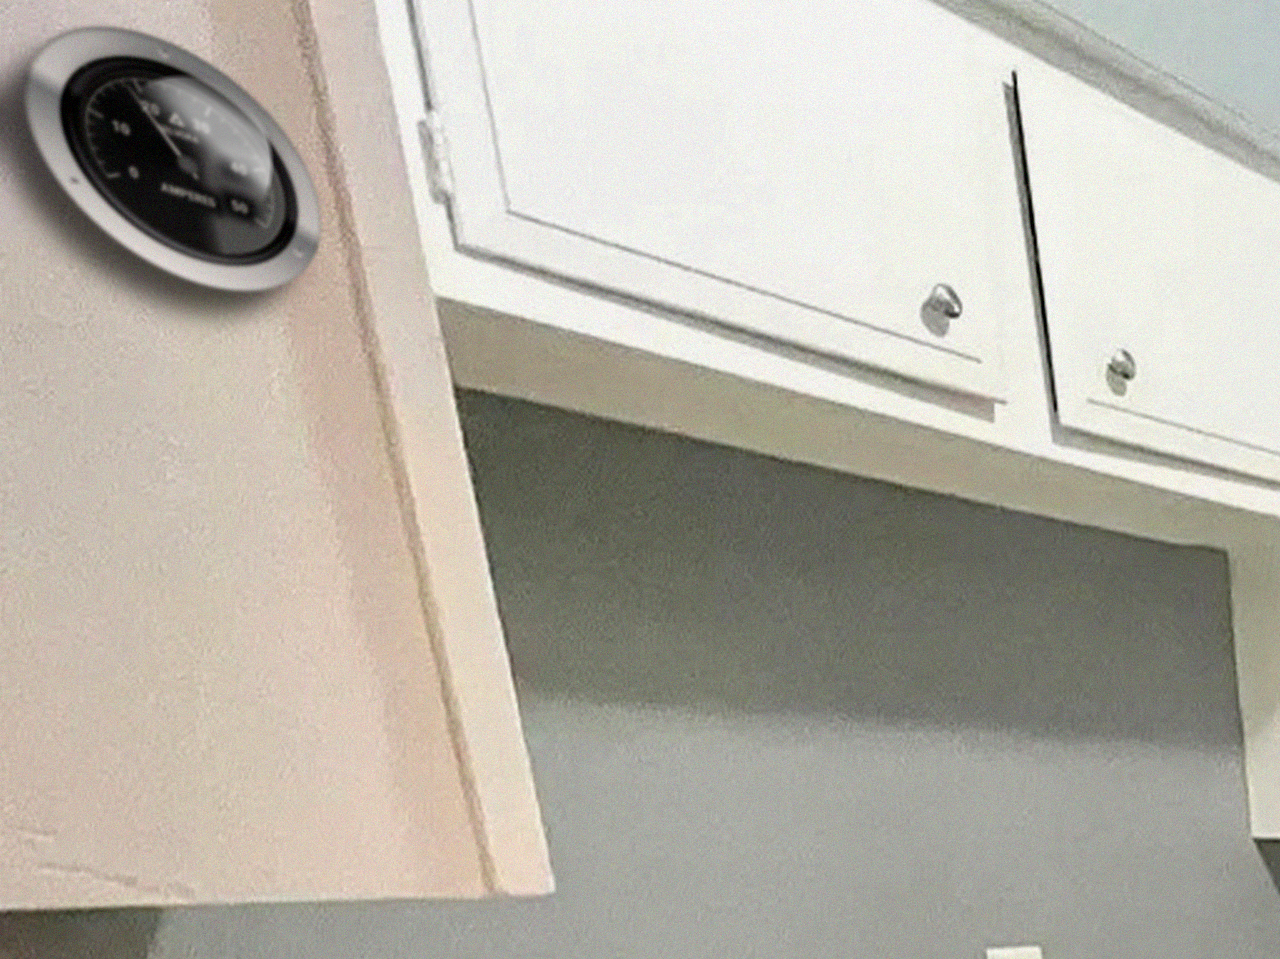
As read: 18,A
